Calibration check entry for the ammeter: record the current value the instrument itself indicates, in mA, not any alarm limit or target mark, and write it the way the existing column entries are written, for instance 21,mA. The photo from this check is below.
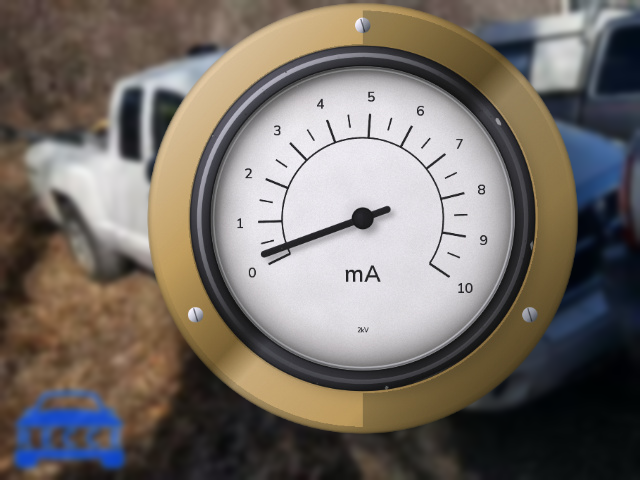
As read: 0.25,mA
